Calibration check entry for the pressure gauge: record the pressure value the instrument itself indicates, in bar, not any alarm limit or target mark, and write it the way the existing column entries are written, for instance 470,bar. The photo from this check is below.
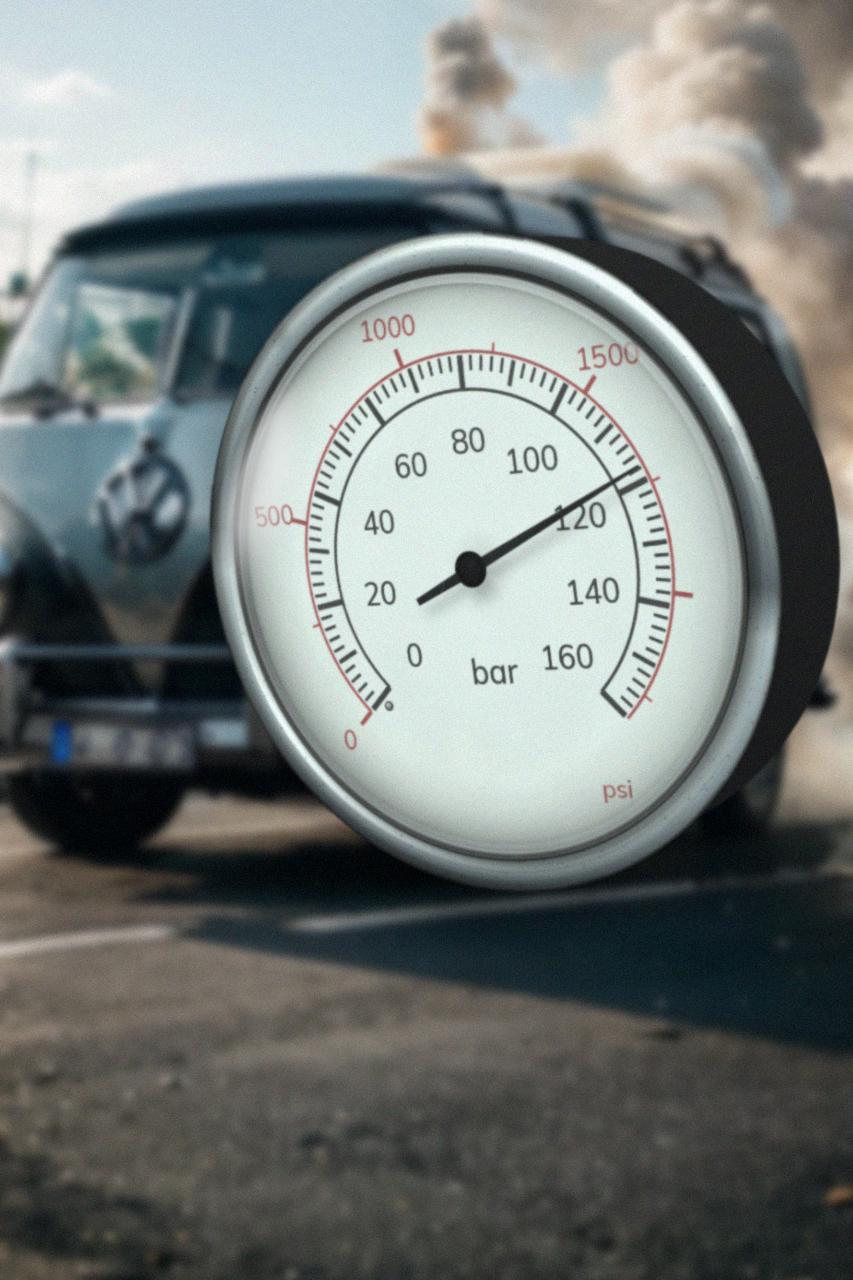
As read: 118,bar
